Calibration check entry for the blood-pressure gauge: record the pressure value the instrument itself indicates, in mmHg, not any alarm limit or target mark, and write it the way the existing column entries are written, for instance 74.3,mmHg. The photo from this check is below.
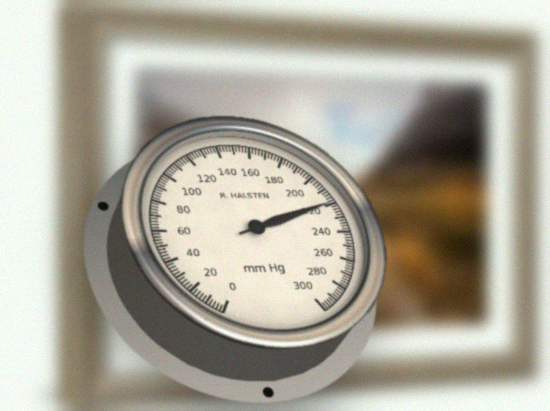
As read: 220,mmHg
